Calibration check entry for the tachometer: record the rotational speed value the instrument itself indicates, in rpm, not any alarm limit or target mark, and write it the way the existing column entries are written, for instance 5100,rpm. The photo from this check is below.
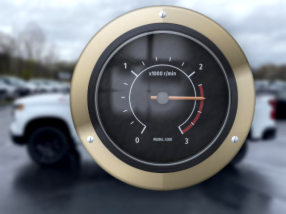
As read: 2400,rpm
